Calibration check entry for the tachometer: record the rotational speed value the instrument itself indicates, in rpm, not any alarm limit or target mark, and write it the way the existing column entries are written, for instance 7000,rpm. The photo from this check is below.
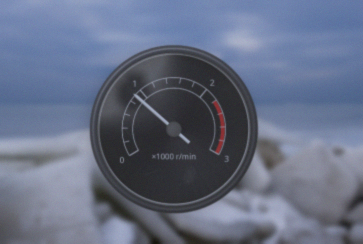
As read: 900,rpm
